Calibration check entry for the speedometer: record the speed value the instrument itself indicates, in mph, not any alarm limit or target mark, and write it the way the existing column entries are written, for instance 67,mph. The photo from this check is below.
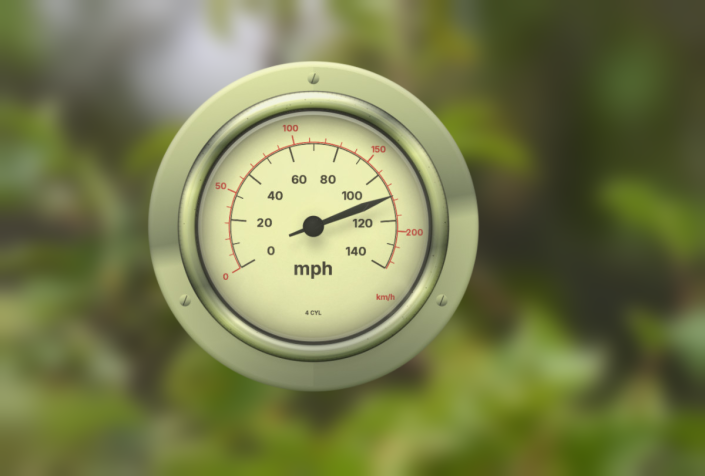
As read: 110,mph
